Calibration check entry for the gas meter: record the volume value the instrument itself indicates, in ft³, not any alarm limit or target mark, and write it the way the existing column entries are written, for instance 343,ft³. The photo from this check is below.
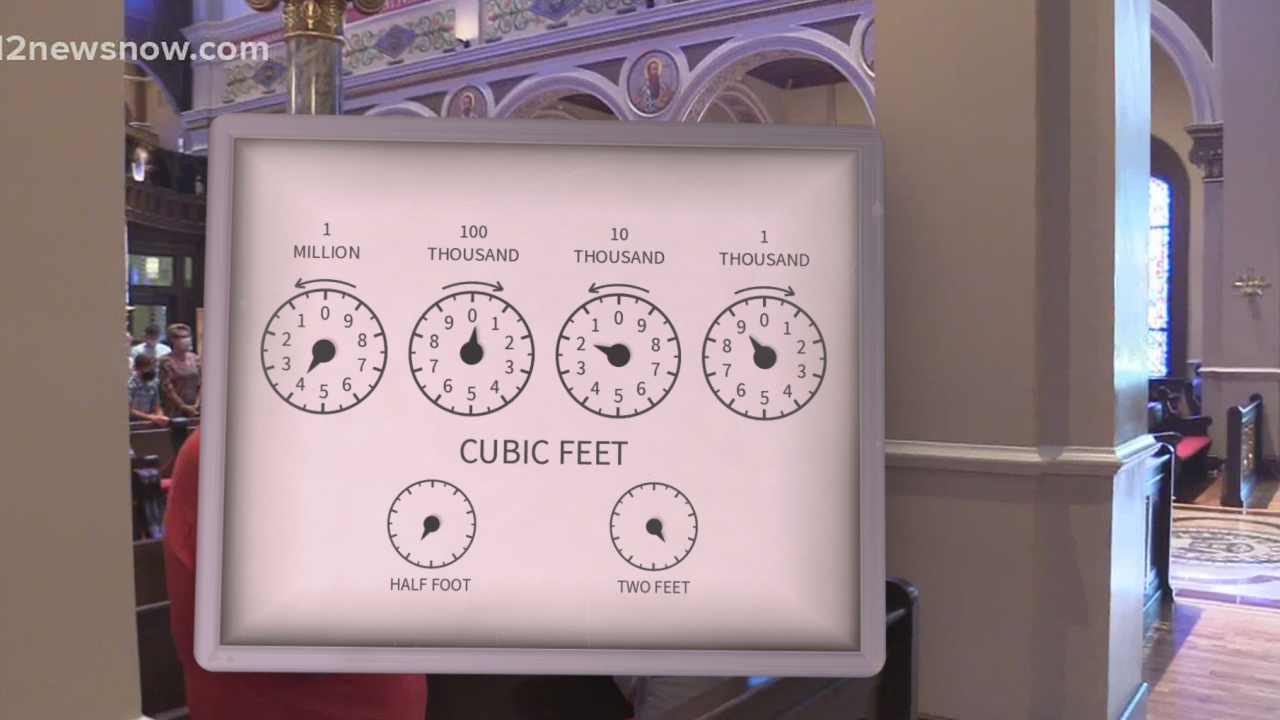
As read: 401900,ft³
